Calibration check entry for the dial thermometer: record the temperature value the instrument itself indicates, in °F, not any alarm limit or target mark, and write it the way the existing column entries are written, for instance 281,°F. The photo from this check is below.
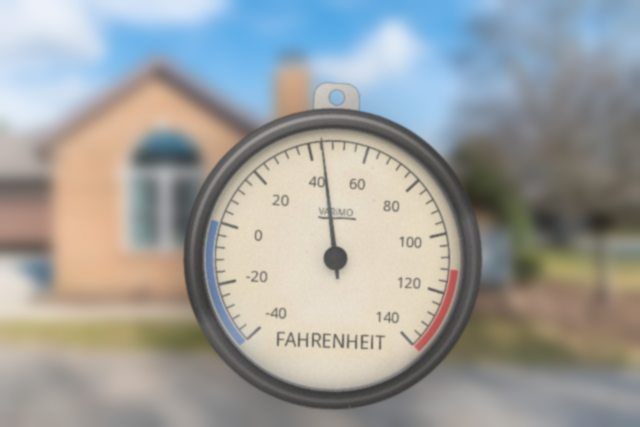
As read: 44,°F
